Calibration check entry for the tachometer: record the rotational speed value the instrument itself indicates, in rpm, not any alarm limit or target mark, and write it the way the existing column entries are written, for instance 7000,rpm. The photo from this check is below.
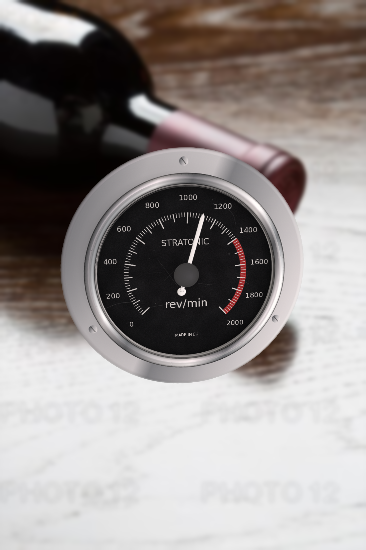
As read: 1100,rpm
